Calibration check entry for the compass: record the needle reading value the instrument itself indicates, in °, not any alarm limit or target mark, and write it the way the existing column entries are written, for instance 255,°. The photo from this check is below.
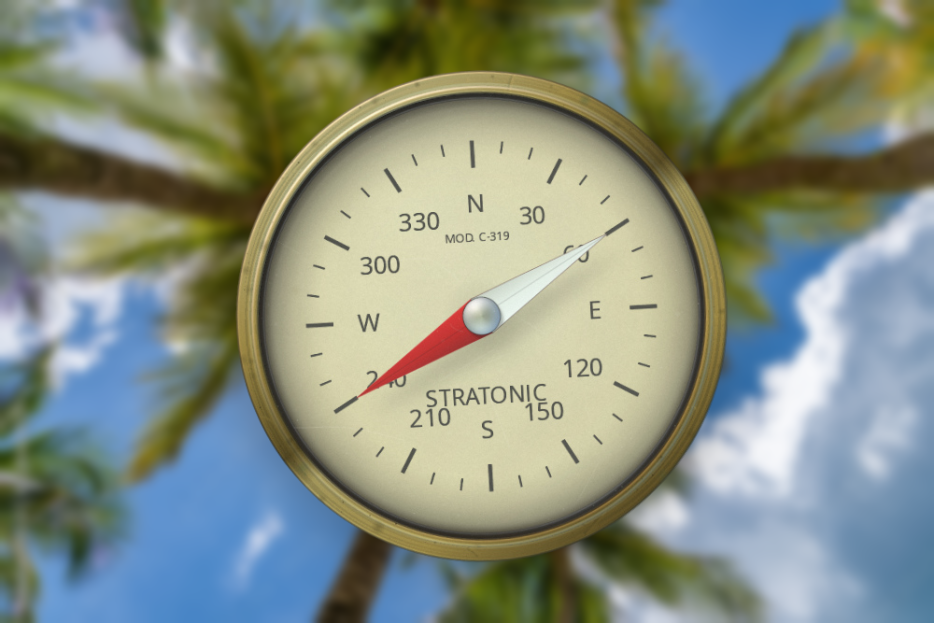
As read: 240,°
